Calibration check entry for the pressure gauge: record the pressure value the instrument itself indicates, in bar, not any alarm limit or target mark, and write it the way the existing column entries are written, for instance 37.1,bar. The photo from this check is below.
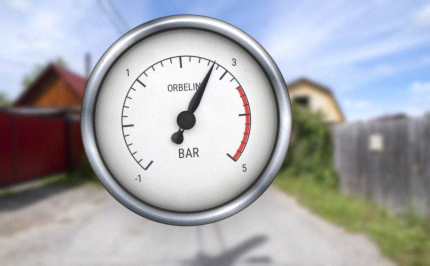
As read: 2.7,bar
